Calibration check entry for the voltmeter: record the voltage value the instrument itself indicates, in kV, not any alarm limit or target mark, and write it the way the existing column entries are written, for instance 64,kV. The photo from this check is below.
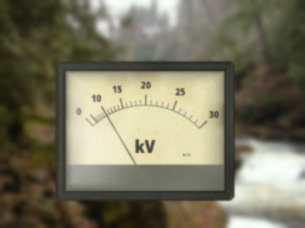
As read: 10,kV
